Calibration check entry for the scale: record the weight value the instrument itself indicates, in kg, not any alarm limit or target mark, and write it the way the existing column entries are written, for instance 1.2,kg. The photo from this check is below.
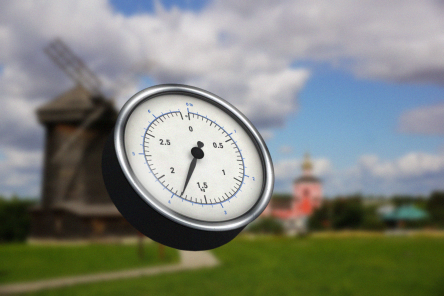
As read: 1.75,kg
